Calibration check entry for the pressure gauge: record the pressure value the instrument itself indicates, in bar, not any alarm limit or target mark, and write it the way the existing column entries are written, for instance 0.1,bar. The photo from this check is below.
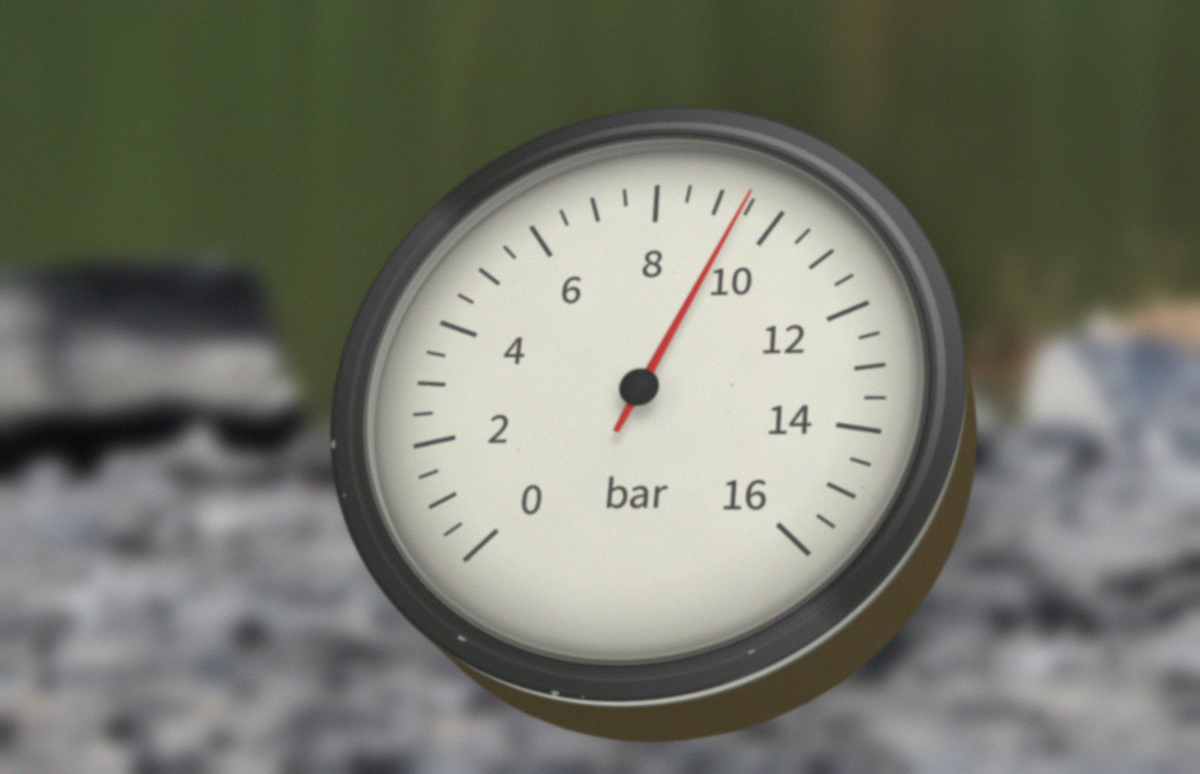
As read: 9.5,bar
